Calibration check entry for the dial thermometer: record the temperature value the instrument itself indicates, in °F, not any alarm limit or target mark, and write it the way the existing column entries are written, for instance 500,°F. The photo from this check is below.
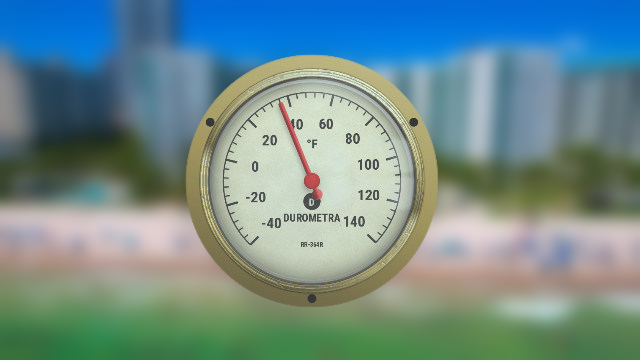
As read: 36,°F
